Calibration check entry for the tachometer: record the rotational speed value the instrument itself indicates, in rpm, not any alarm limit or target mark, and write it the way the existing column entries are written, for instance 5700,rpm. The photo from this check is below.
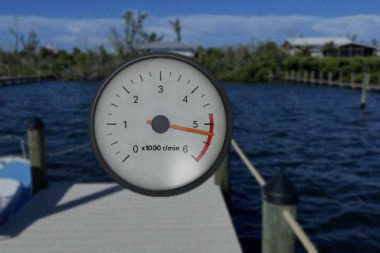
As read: 5250,rpm
